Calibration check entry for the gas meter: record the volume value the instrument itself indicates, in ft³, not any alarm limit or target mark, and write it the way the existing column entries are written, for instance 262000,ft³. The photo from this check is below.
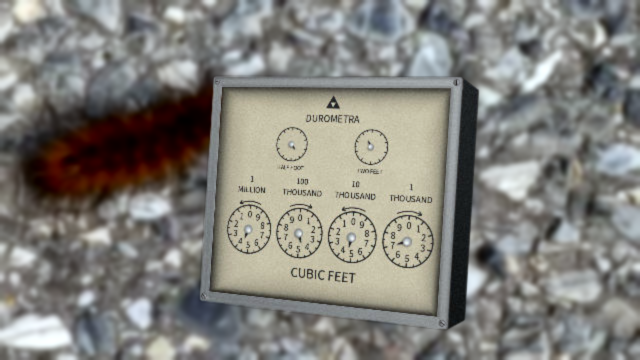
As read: 444700,ft³
